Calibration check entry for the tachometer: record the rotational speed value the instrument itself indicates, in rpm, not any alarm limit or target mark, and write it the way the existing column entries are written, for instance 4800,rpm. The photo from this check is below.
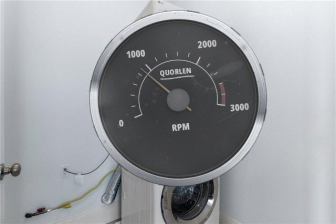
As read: 900,rpm
